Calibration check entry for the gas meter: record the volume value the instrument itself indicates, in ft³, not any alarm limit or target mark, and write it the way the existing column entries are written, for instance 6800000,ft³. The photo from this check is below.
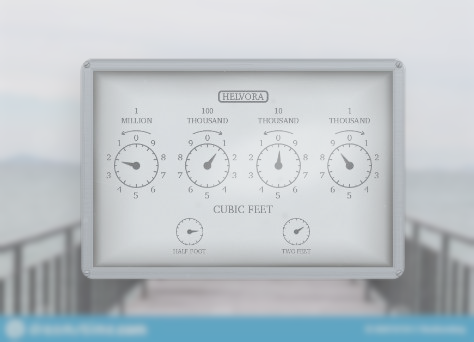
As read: 209900,ft³
